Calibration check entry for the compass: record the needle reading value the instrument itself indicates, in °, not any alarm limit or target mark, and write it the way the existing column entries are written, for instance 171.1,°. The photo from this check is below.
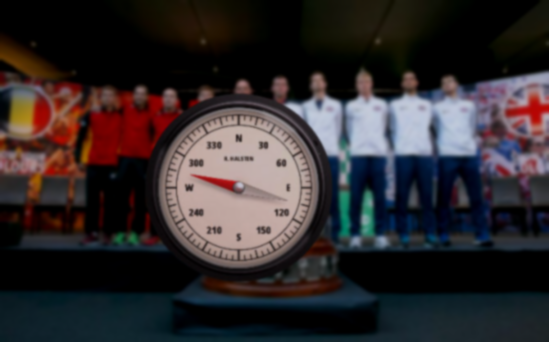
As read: 285,°
